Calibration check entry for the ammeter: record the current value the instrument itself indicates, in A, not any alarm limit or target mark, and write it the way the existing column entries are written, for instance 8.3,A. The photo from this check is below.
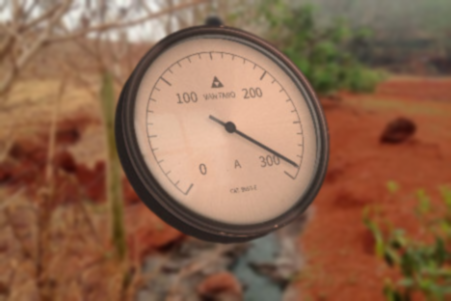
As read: 290,A
